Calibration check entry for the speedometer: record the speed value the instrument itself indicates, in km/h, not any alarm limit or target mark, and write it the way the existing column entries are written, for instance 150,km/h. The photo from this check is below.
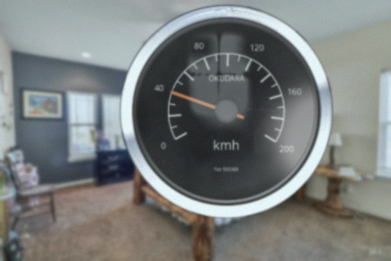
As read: 40,km/h
